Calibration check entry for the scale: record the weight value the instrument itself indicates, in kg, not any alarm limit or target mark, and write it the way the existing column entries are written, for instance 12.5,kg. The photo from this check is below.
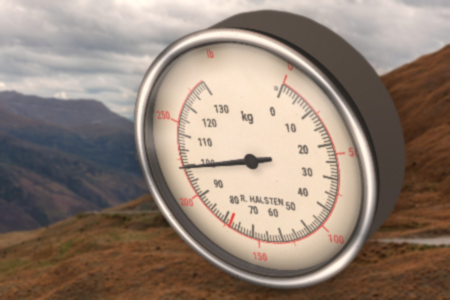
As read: 100,kg
